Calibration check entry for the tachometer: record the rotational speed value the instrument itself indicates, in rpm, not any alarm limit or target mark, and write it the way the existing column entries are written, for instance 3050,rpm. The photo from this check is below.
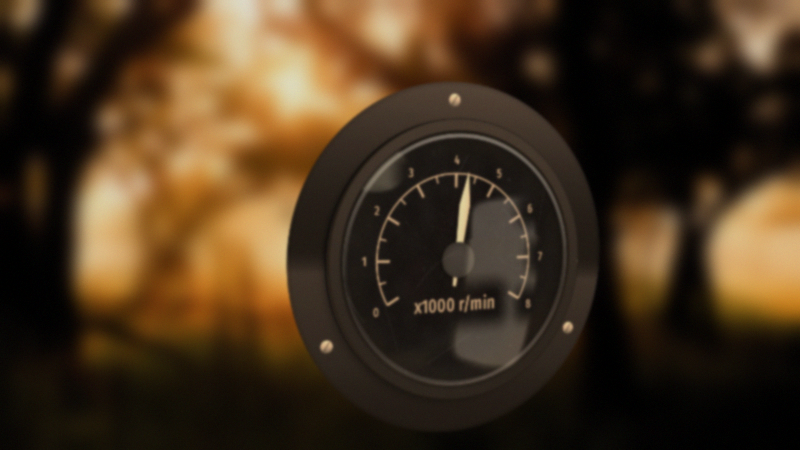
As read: 4250,rpm
